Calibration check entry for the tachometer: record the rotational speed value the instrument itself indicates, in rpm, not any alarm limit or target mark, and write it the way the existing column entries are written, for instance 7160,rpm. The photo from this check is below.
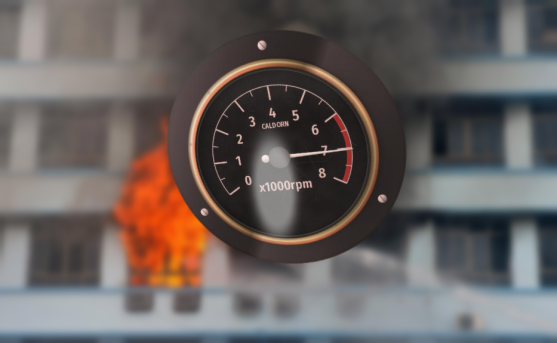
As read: 7000,rpm
